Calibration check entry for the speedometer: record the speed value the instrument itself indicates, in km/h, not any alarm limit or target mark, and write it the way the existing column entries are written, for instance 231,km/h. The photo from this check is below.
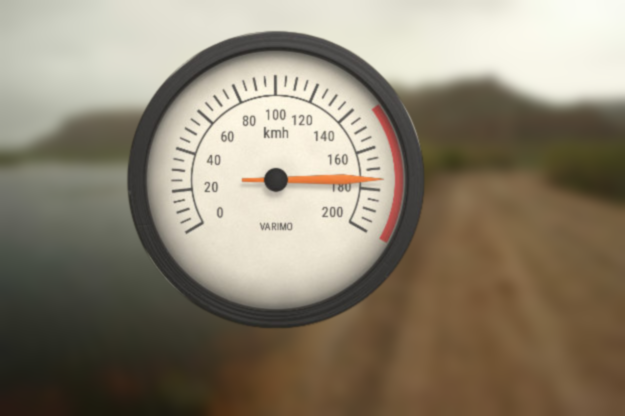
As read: 175,km/h
